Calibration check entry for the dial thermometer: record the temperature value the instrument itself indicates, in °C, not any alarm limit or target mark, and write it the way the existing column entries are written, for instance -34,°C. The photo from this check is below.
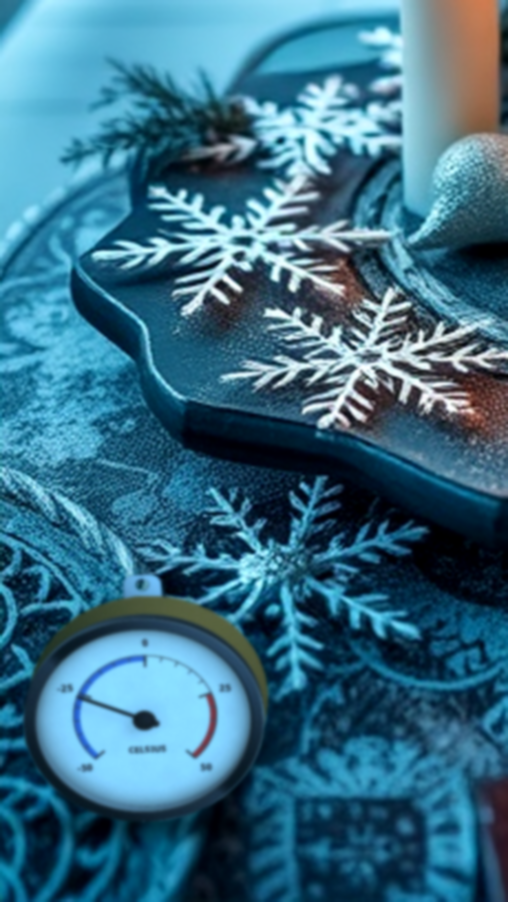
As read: -25,°C
